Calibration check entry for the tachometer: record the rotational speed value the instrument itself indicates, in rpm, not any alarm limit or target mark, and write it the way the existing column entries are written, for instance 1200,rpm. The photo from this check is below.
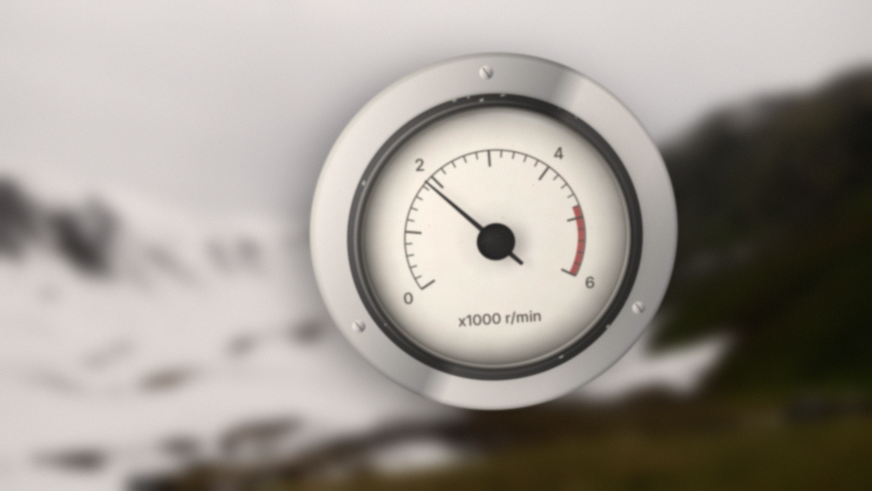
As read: 1900,rpm
